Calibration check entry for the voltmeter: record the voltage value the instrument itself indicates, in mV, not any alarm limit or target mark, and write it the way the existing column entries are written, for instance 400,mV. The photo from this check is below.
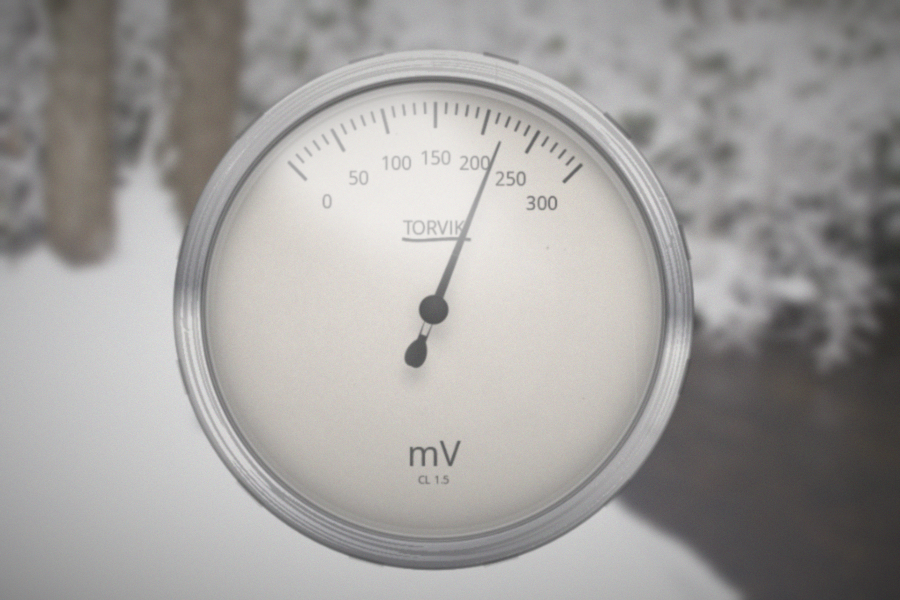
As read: 220,mV
